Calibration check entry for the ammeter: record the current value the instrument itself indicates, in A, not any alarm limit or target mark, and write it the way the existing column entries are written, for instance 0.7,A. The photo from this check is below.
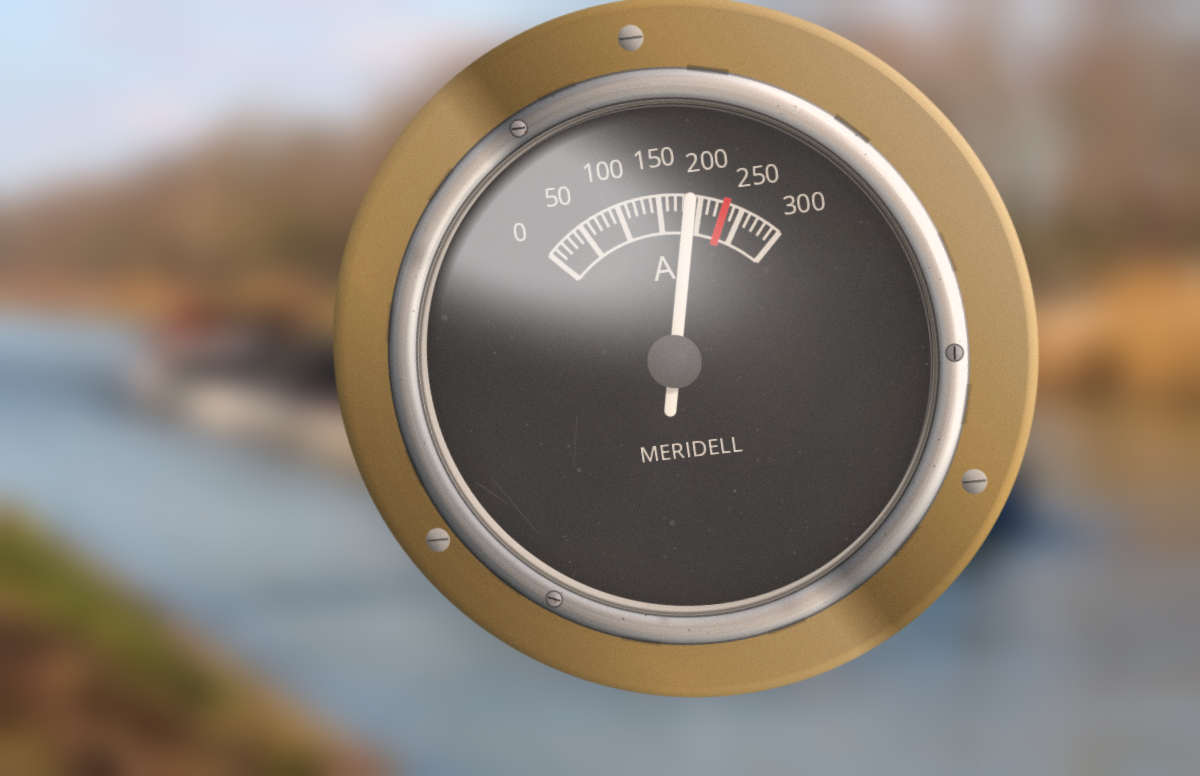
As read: 190,A
